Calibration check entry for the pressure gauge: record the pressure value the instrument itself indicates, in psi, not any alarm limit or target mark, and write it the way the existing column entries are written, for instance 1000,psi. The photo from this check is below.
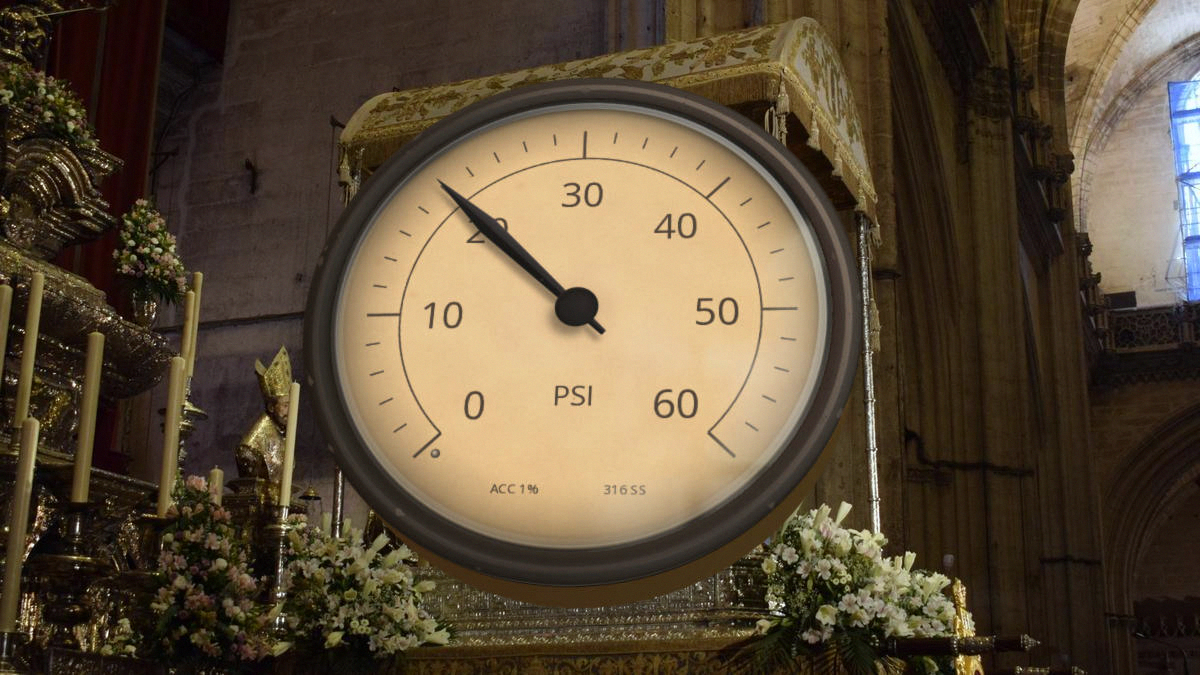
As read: 20,psi
